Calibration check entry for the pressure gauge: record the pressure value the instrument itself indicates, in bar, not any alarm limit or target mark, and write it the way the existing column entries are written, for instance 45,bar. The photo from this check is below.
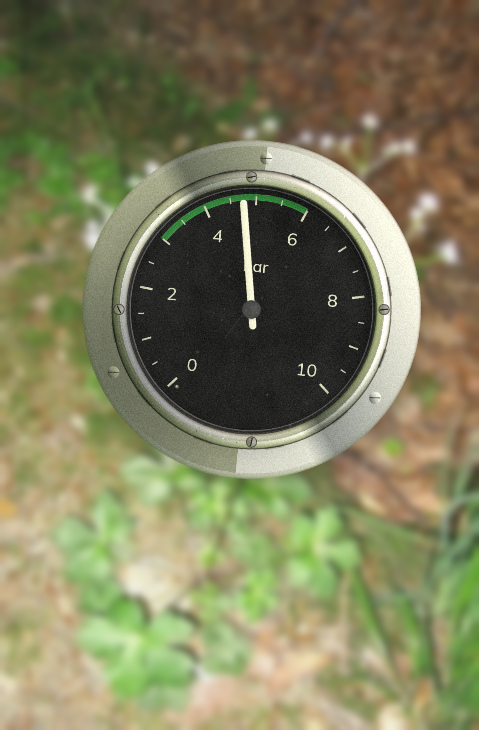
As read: 4.75,bar
